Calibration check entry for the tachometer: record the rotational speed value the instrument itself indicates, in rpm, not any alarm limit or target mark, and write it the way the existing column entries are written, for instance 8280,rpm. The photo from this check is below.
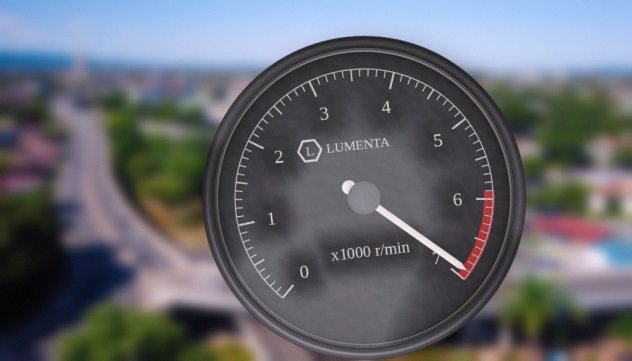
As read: 6900,rpm
